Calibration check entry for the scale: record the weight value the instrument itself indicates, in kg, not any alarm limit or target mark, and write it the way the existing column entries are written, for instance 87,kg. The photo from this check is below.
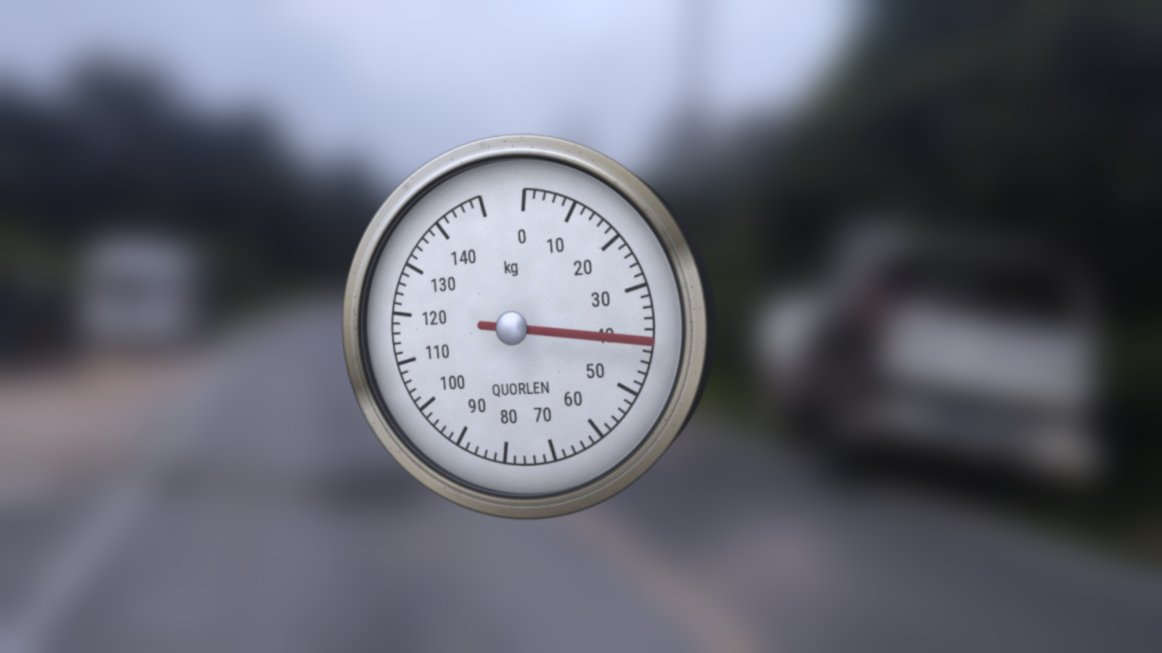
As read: 40,kg
